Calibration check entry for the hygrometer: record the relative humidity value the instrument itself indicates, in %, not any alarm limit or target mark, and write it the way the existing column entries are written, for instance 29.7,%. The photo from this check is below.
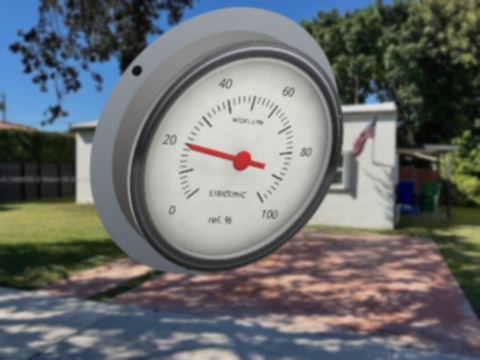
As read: 20,%
